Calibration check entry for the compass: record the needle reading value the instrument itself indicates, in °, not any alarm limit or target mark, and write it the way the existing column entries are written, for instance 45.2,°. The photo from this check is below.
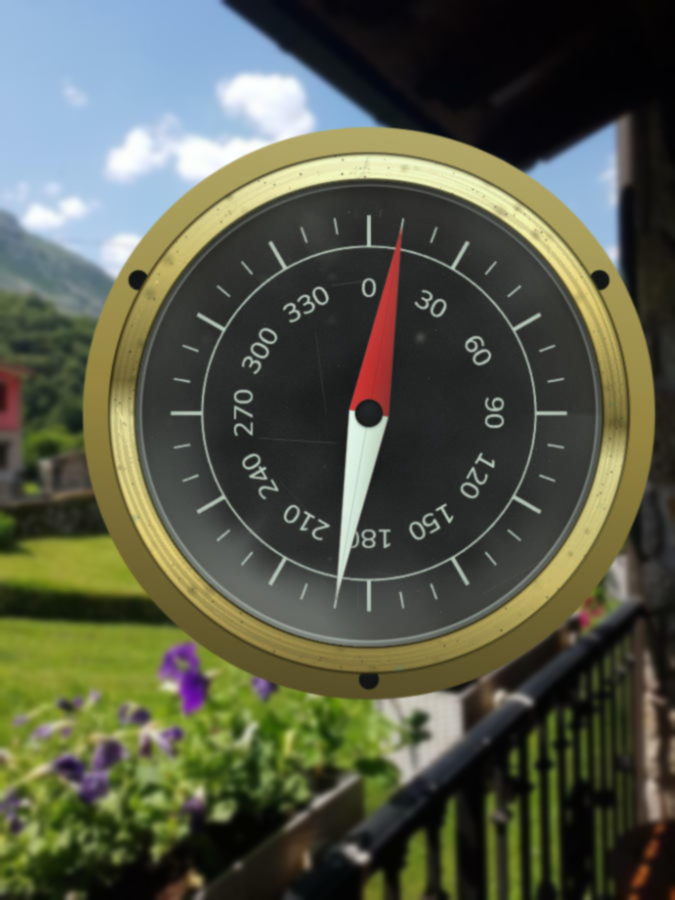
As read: 10,°
